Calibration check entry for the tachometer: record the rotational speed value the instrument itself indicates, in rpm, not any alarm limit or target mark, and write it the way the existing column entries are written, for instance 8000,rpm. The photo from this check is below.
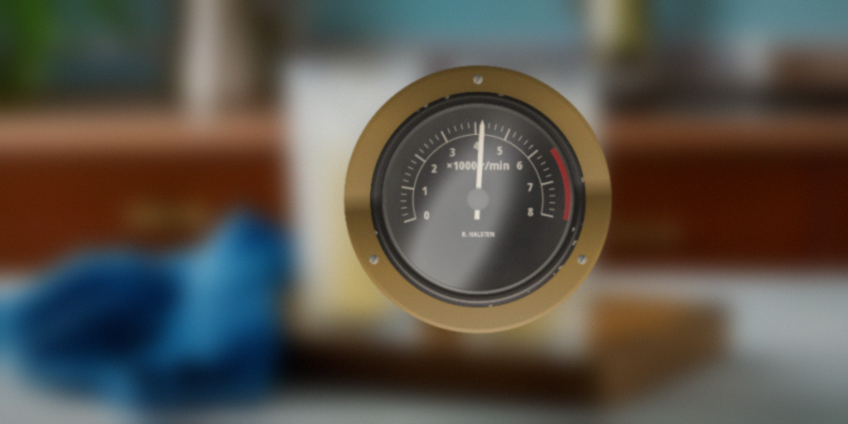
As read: 4200,rpm
